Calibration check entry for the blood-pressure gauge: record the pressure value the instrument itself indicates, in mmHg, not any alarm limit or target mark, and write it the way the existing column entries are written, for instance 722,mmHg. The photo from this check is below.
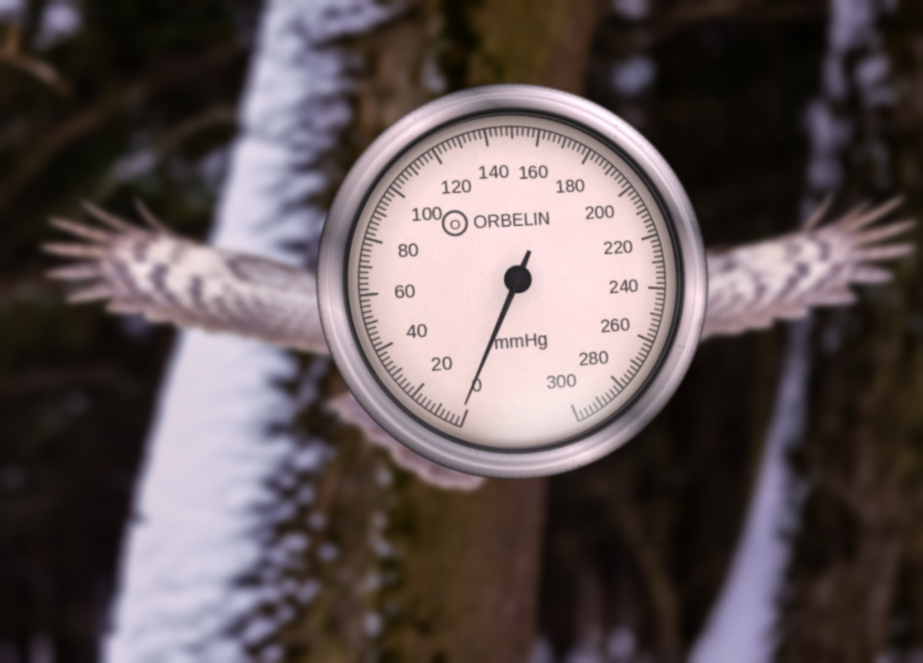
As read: 2,mmHg
